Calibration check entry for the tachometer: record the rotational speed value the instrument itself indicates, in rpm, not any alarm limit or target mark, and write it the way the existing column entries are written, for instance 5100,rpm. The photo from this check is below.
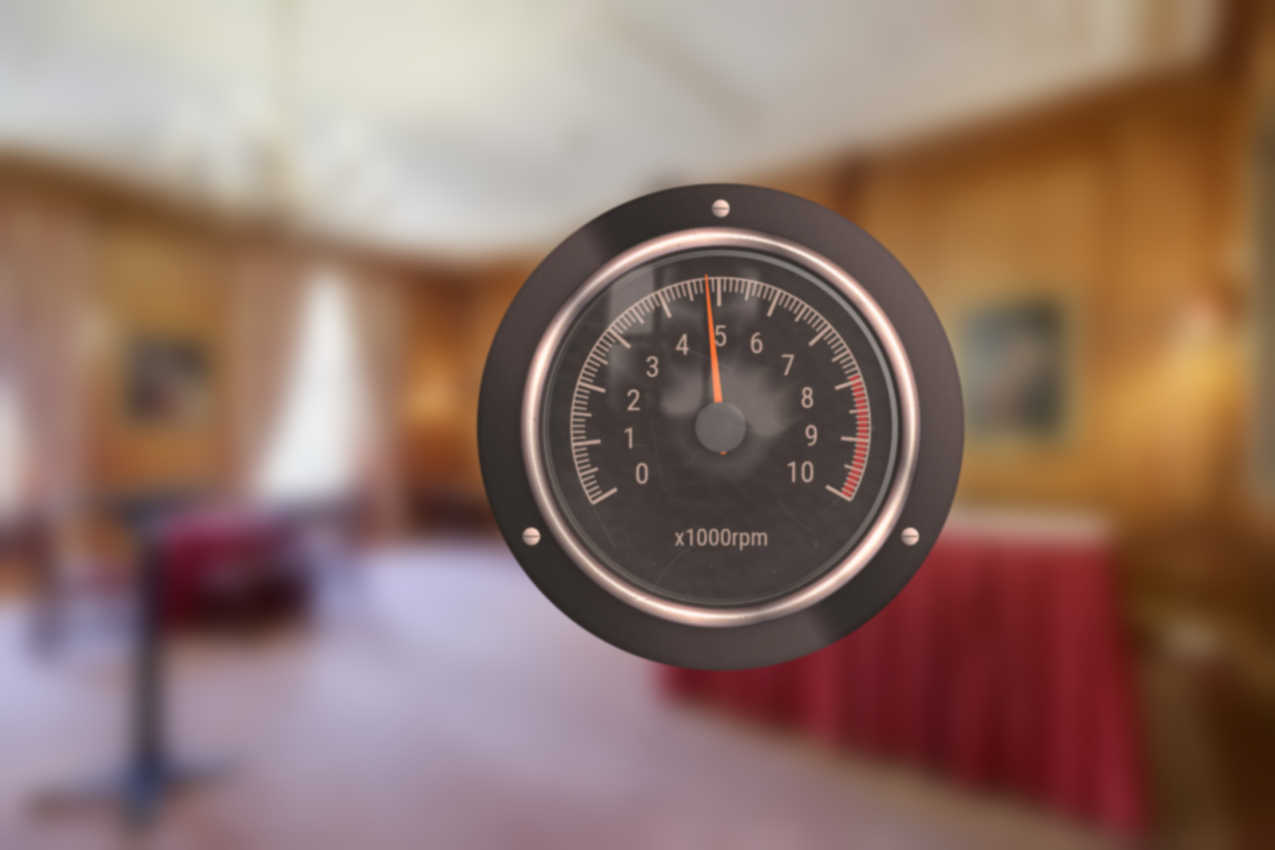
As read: 4800,rpm
